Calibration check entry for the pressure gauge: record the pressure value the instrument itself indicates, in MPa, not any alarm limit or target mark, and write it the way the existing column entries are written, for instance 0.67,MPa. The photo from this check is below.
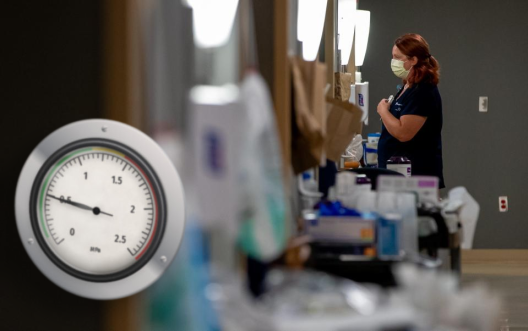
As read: 0.5,MPa
